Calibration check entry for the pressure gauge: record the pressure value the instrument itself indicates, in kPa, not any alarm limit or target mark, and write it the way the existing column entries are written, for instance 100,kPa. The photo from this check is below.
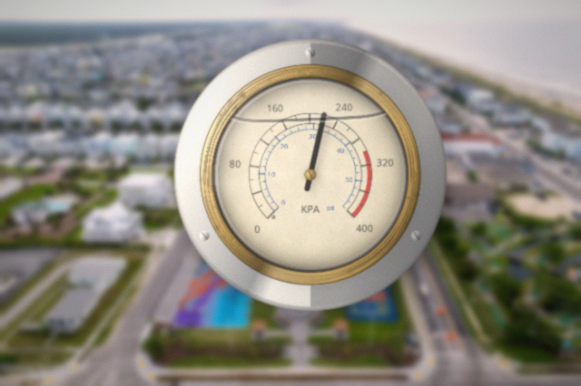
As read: 220,kPa
